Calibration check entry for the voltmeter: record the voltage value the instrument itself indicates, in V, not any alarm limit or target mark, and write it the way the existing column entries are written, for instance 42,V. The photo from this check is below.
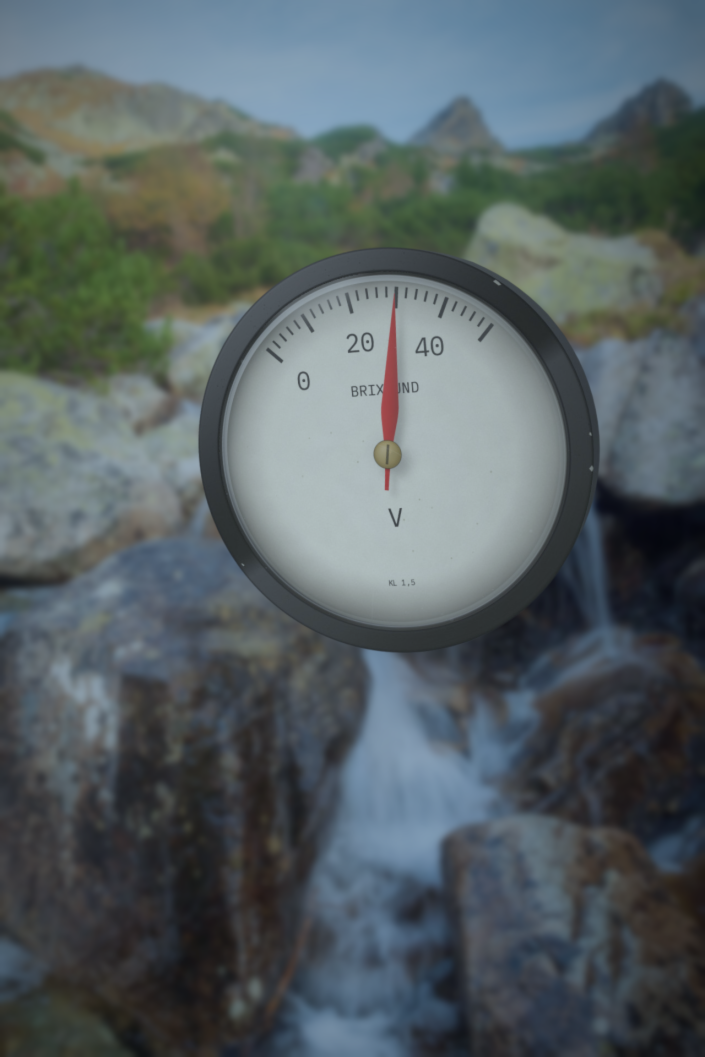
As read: 30,V
